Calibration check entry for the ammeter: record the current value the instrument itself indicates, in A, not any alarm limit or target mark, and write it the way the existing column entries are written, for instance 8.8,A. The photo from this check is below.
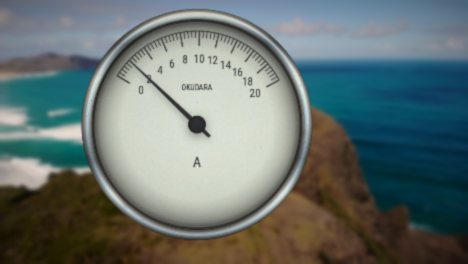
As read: 2,A
